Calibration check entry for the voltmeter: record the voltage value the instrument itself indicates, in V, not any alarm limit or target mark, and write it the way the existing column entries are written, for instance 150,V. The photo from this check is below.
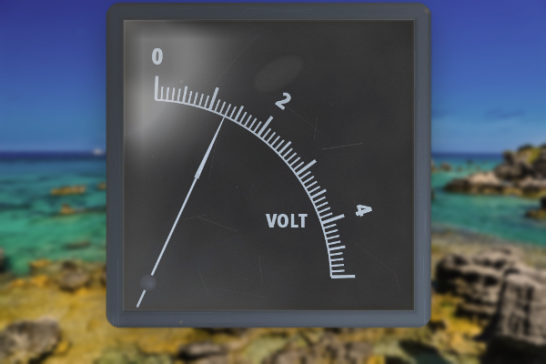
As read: 1.3,V
